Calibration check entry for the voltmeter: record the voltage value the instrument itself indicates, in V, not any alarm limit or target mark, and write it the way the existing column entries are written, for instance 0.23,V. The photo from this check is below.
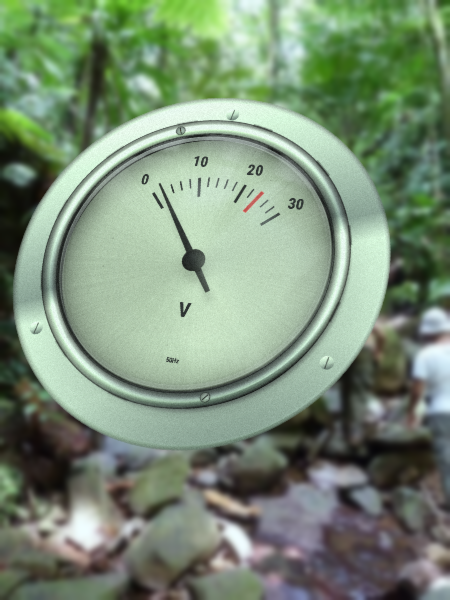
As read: 2,V
